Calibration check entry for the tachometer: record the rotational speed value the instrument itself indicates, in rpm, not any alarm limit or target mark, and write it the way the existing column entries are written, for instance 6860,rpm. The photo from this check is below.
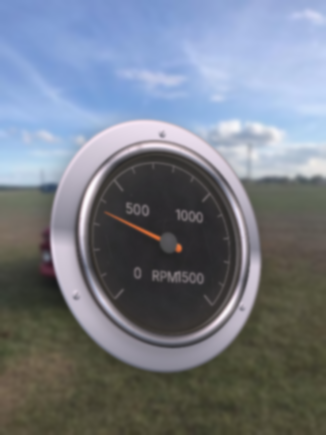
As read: 350,rpm
